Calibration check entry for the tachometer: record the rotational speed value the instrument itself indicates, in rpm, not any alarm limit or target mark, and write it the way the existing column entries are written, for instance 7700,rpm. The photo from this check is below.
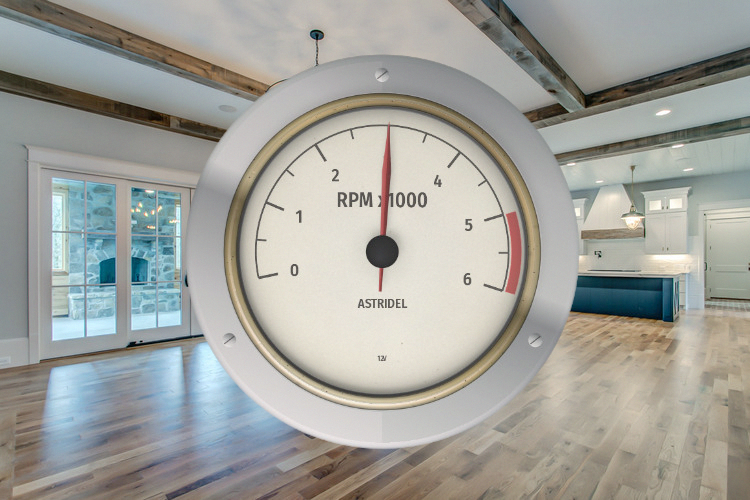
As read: 3000,rpm
